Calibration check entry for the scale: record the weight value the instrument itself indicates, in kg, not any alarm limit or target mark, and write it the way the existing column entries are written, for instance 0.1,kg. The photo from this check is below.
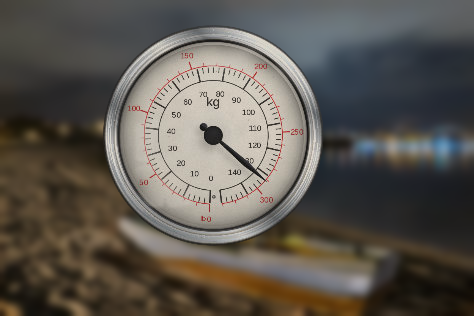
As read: 132,kg
